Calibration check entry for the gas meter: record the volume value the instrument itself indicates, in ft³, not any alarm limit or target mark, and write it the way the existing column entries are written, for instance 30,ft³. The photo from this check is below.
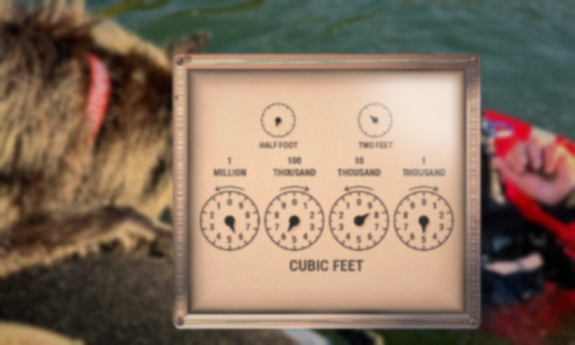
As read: 558500,ft³
